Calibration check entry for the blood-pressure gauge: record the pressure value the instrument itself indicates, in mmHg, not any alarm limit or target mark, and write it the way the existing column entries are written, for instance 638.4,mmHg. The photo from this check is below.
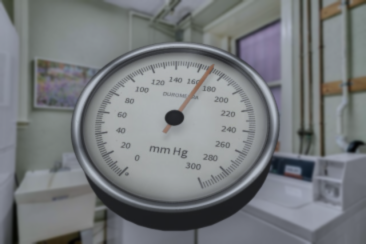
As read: 170,mmHg
